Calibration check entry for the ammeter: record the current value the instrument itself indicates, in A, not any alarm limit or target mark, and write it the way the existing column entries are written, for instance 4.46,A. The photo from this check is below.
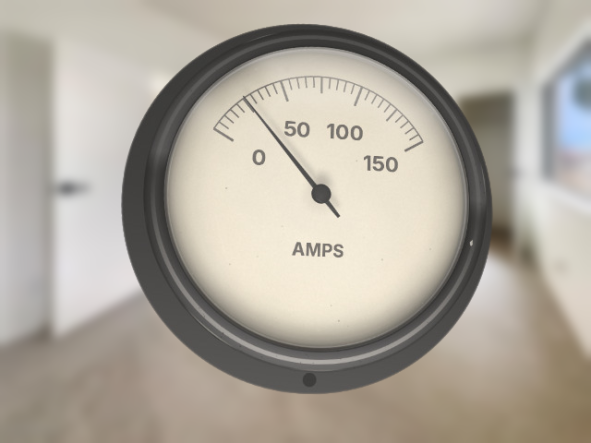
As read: 25,A
